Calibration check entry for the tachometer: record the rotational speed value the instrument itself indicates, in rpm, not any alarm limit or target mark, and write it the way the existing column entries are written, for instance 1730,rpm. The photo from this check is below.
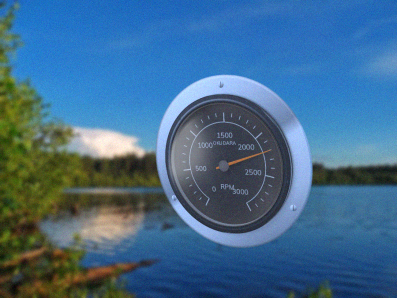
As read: 2200,rpm
